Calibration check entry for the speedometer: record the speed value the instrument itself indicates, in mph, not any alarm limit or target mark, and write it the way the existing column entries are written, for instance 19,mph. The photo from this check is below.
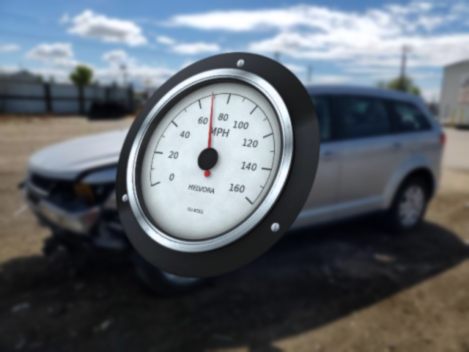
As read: 70,mph
